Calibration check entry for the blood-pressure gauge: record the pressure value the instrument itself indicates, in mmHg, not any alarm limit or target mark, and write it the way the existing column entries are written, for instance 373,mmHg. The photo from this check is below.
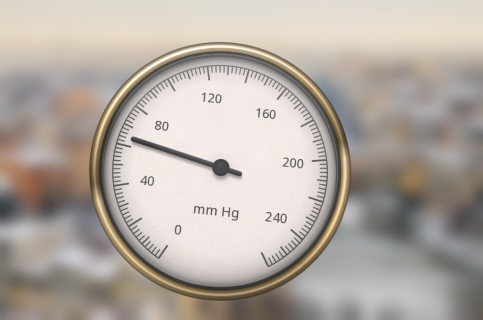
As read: 64,mmHg
